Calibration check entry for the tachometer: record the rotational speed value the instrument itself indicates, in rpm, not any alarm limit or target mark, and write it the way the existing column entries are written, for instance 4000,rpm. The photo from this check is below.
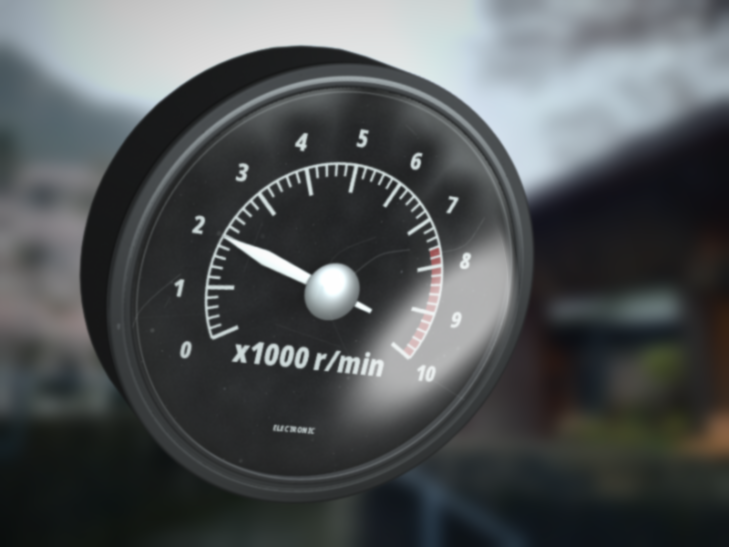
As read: 2000,rpm
